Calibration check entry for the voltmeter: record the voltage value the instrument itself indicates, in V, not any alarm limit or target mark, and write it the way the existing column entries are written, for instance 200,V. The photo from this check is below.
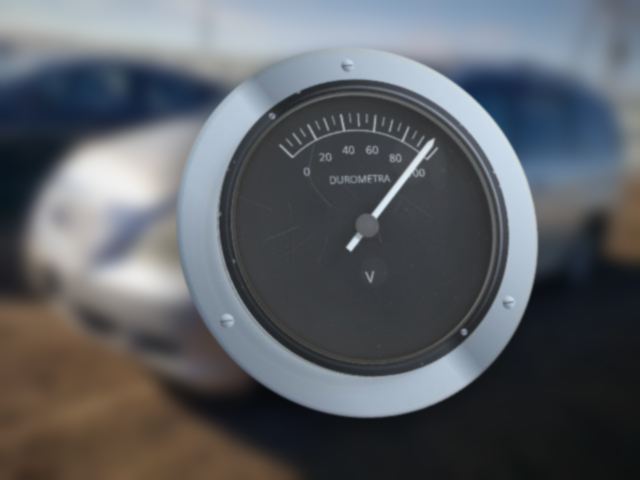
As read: 95,V
